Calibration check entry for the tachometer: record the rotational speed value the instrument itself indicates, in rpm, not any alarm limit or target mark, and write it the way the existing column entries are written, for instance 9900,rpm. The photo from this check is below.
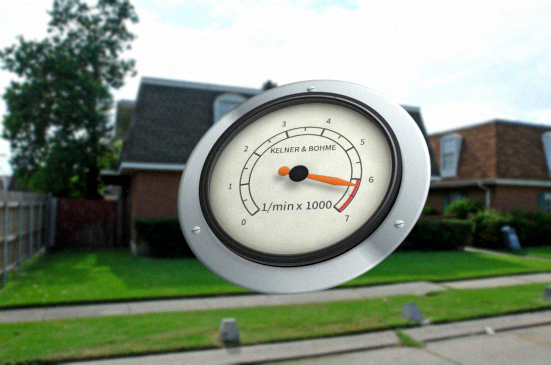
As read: 6250,rpm
